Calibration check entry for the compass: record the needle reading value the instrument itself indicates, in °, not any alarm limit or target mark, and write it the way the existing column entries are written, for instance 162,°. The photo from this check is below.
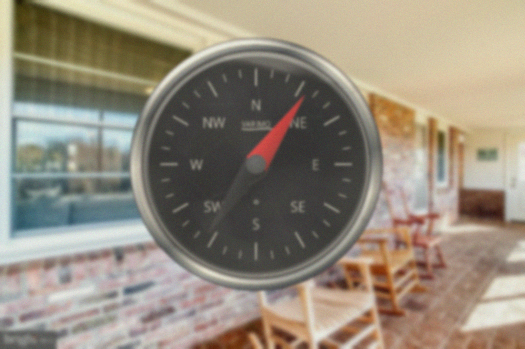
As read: 35,°
